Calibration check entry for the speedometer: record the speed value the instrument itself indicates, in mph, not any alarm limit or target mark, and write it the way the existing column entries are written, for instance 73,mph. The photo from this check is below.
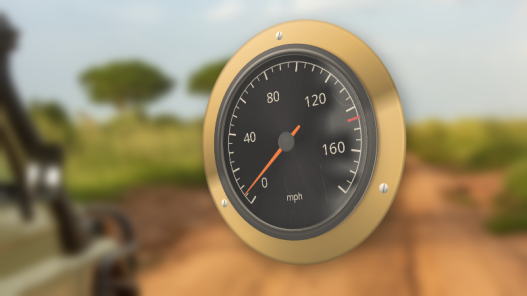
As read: 5,mph
